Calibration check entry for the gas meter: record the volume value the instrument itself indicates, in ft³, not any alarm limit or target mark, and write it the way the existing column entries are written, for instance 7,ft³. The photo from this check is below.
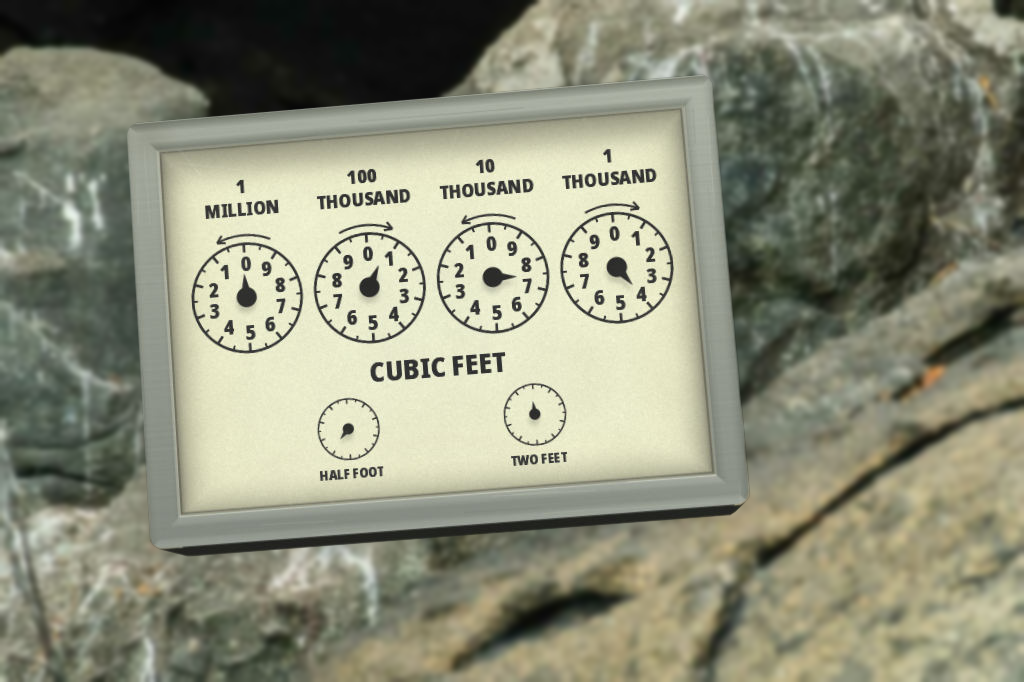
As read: 7400,ft³
